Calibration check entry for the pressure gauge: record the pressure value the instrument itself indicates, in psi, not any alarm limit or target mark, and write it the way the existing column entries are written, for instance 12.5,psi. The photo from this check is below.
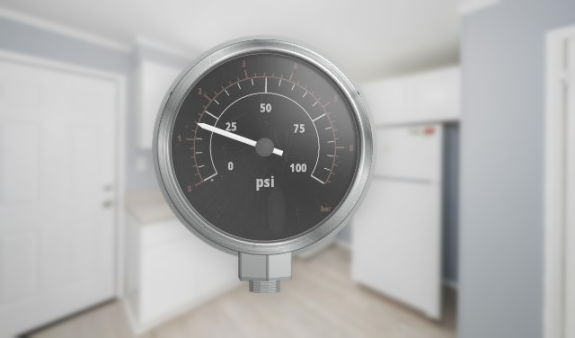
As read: 20,psi
